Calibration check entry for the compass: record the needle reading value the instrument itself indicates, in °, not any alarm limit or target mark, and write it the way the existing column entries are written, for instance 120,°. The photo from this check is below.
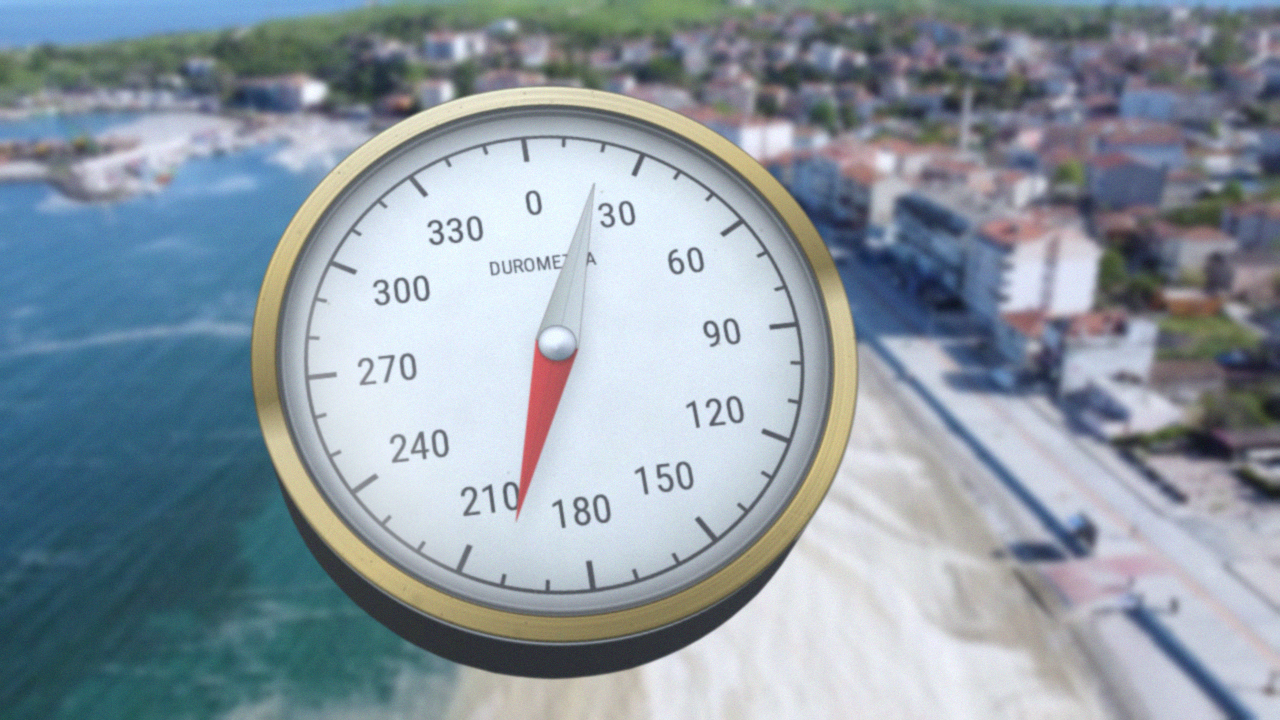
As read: 200,°
